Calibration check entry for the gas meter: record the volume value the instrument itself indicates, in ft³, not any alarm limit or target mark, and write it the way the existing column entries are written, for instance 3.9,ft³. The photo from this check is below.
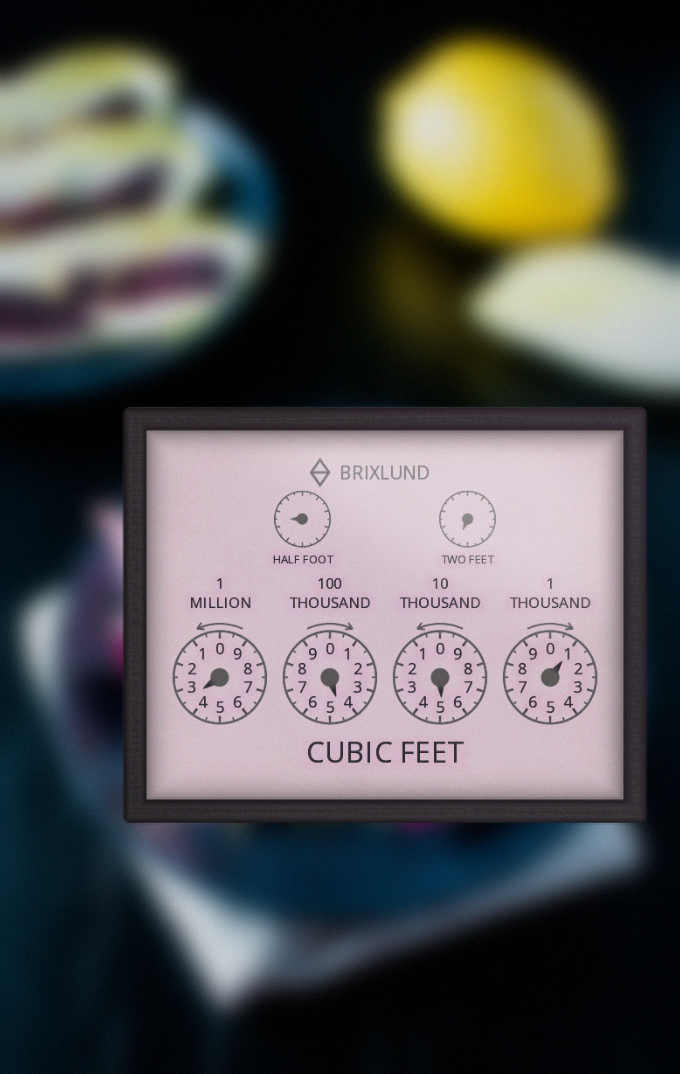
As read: 345100,ft³
